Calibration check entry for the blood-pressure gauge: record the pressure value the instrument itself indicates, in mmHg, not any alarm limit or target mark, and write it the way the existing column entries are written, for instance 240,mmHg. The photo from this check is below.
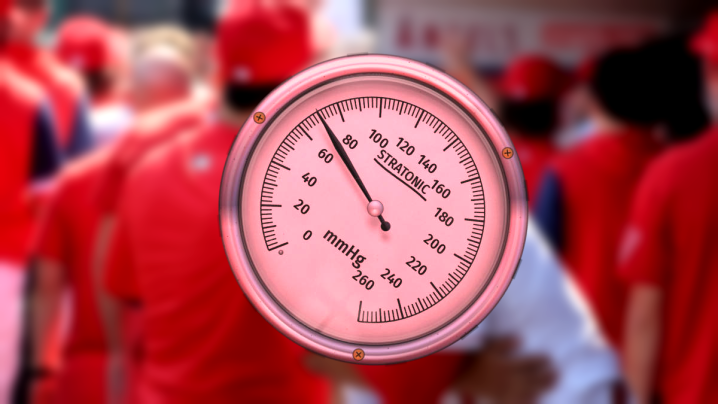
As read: 70,mmHg
